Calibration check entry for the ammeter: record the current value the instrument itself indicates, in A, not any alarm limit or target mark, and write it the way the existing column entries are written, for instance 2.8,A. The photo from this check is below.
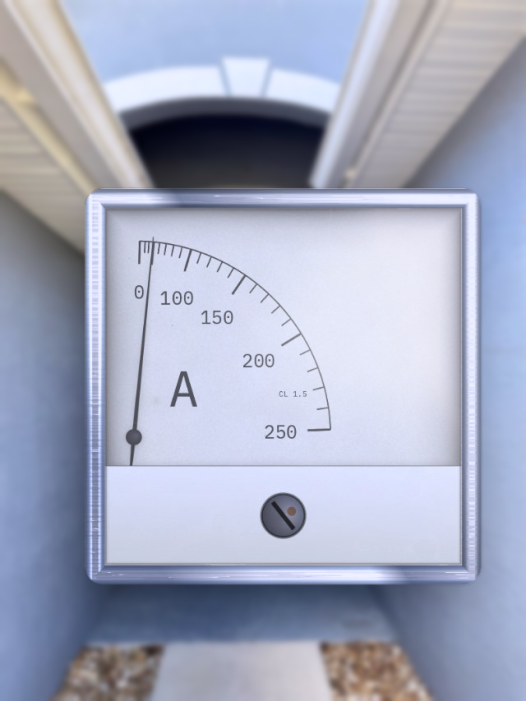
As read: 50,A
